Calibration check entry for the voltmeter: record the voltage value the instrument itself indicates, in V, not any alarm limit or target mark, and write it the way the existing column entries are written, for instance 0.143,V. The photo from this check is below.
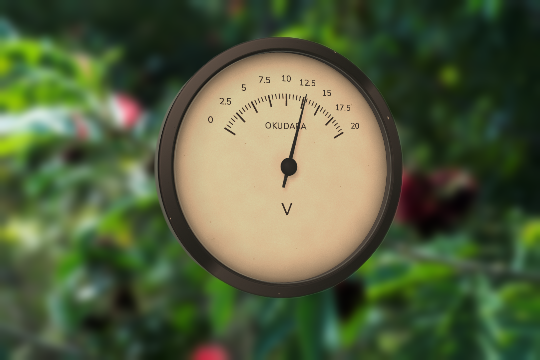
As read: 12.5,V
